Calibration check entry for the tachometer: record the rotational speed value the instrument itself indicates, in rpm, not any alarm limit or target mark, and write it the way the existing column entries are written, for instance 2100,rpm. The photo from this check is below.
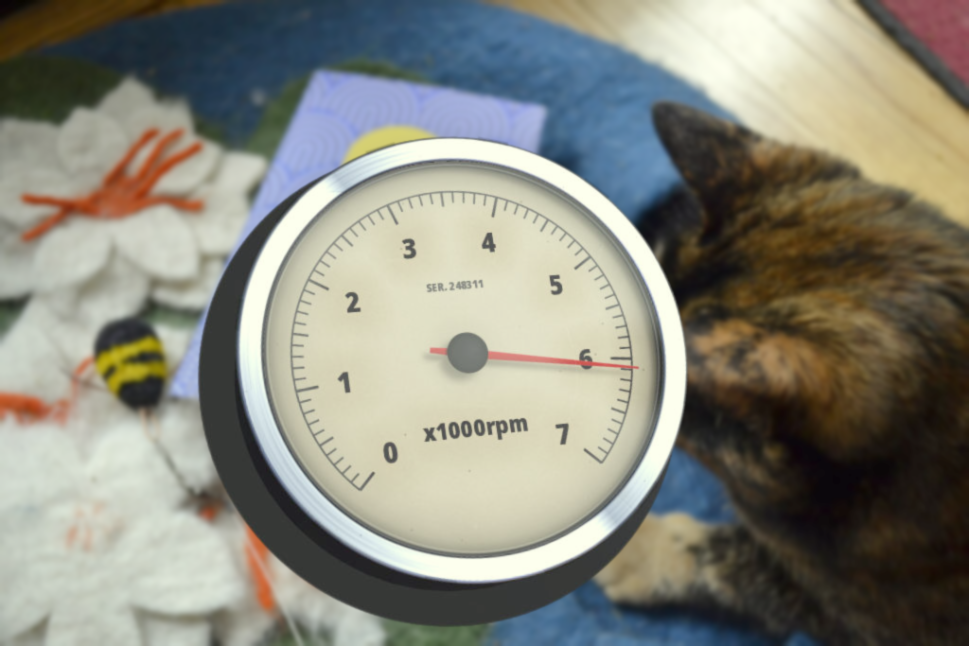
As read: 6100,rpm
